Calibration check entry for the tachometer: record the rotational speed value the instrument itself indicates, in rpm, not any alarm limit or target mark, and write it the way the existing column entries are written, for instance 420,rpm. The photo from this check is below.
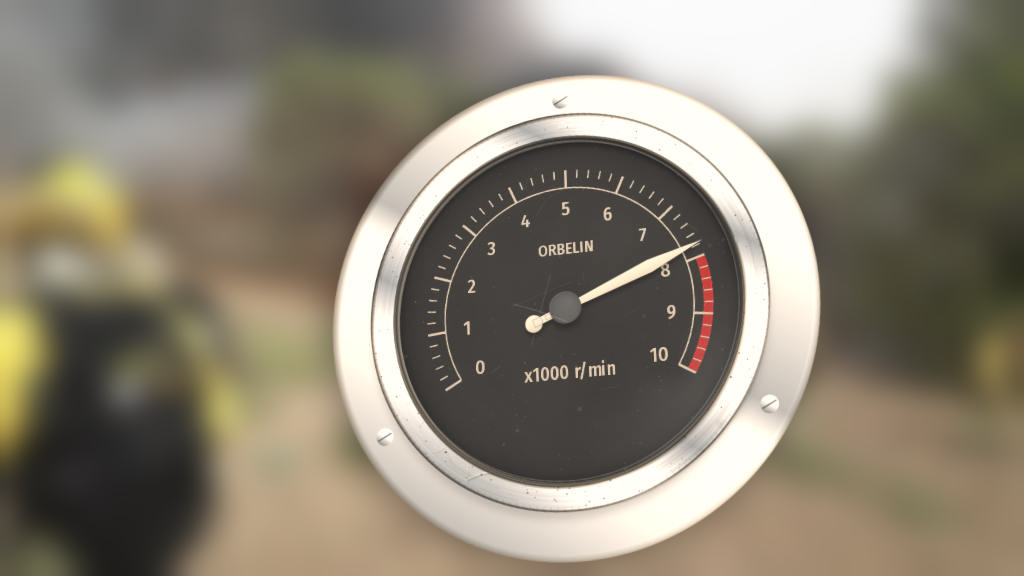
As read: 7800,rpm
